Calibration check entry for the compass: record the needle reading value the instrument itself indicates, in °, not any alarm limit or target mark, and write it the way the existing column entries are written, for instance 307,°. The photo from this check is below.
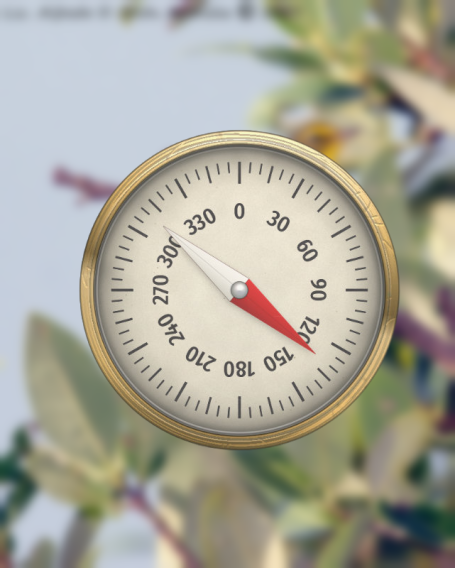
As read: 130,°
